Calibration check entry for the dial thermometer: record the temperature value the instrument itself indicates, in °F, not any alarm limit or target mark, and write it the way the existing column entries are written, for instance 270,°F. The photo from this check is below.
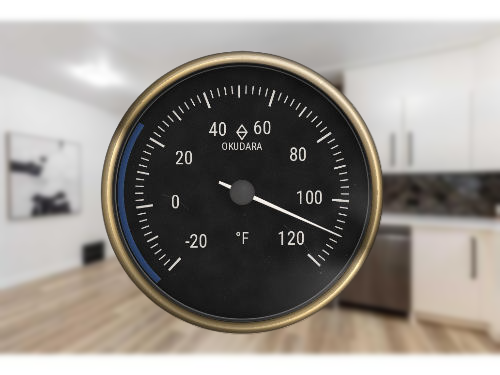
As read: 110,°F
